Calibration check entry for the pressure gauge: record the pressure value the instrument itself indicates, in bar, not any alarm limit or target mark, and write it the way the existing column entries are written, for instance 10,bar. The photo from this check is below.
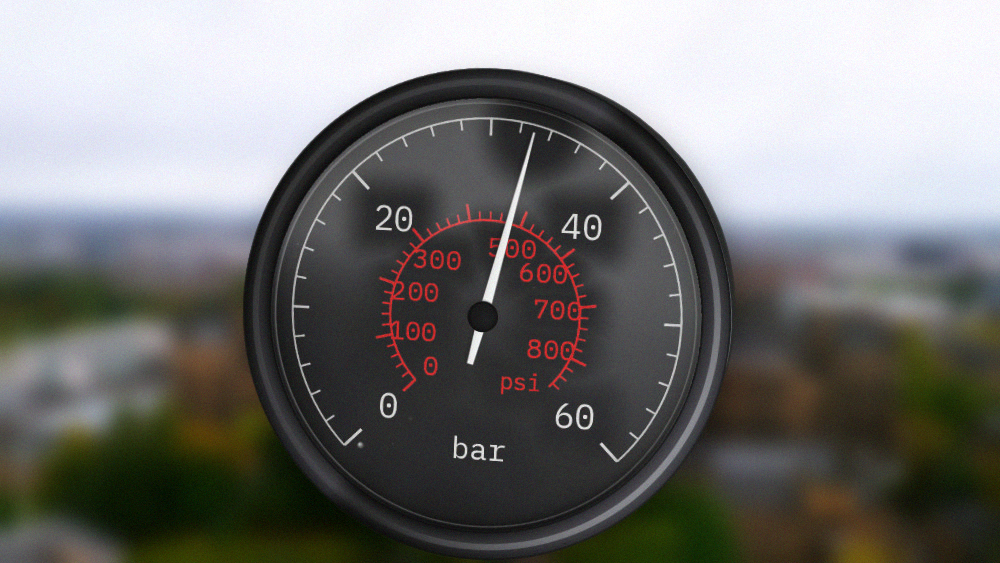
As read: 33,bar
